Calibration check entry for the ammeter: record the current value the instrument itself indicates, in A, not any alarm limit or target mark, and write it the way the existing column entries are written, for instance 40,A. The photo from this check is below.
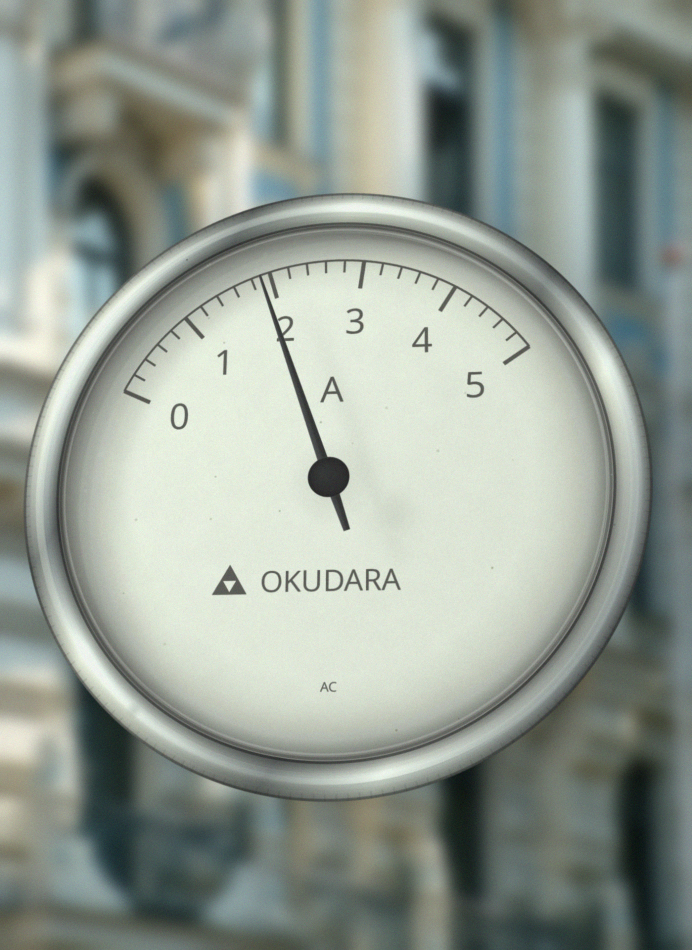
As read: 1.9,A
